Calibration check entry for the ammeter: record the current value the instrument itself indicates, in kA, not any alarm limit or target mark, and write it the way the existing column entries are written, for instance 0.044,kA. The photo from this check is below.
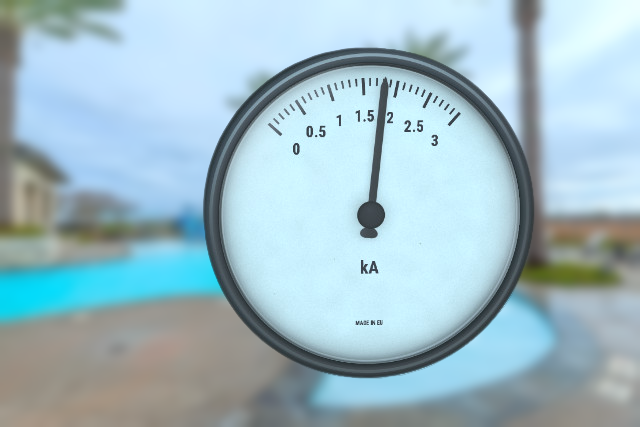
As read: 1.8,kA
